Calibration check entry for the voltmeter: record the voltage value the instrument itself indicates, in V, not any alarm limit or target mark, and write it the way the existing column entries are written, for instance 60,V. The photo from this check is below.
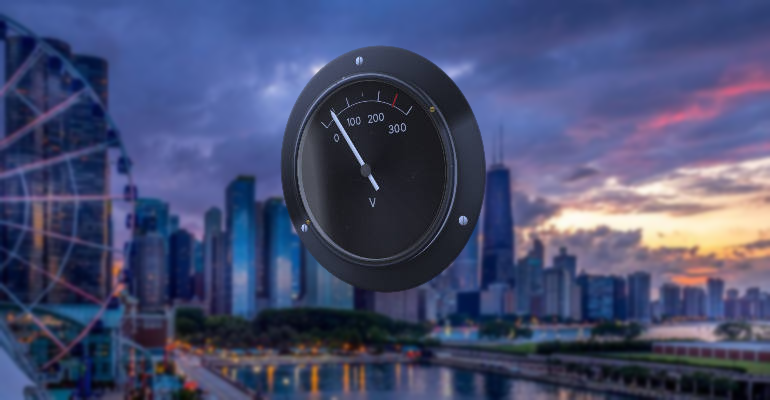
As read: 50,V
